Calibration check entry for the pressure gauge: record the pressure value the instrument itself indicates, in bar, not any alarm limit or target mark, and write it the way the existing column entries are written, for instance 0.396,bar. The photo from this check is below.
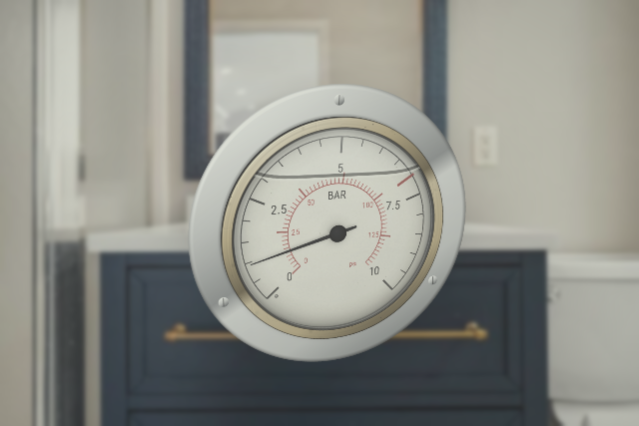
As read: 1,bar
